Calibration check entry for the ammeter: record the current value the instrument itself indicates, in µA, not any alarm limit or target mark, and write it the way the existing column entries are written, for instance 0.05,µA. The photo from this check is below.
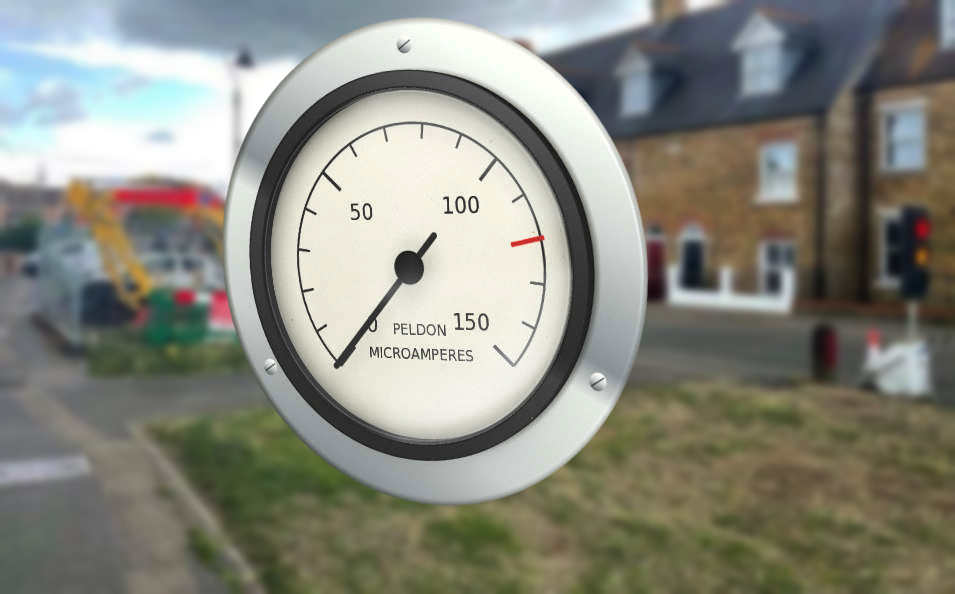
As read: 0,µA
